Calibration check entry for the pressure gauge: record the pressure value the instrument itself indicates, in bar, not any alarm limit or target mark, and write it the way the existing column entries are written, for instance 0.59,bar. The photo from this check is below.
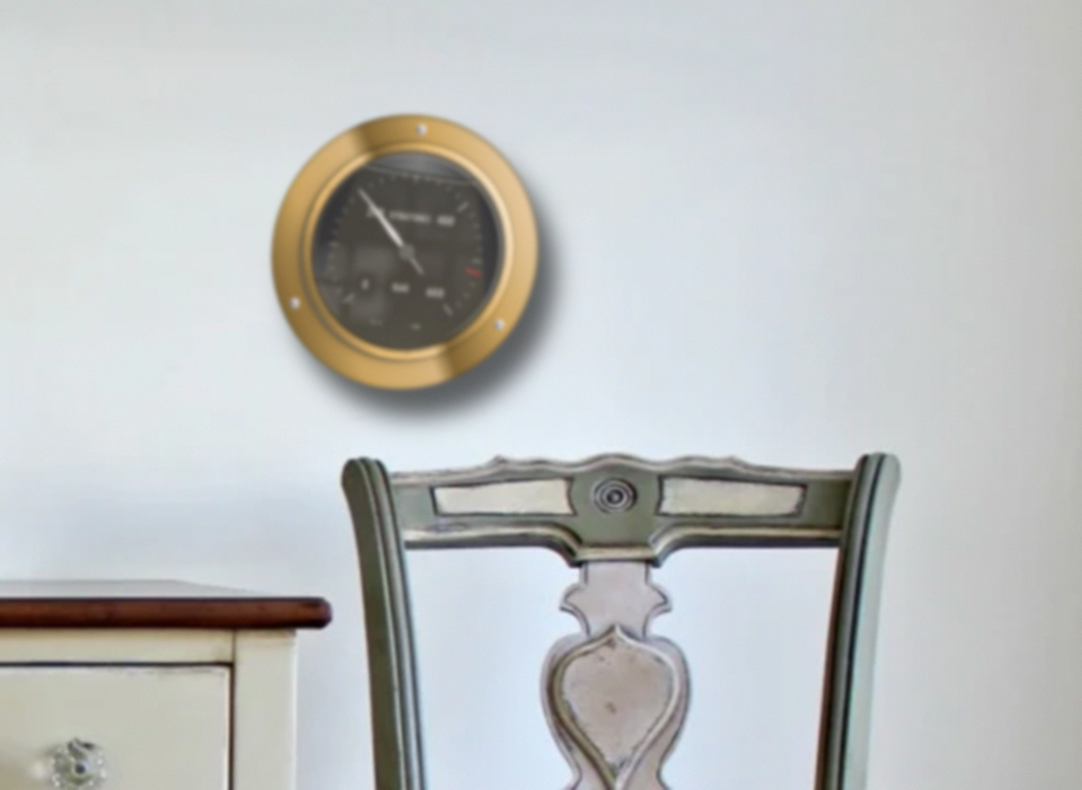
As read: 200,bar
